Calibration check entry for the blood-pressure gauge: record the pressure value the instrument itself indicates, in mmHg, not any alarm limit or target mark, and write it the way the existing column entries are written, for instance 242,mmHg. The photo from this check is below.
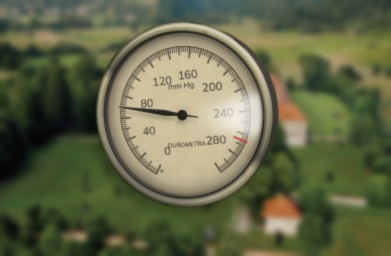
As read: 70,mmHg
